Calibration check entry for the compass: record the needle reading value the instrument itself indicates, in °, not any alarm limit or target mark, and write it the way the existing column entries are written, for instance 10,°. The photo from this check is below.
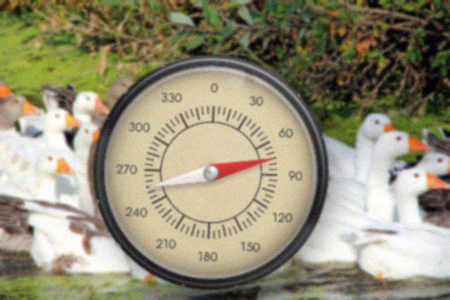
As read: 75,°
